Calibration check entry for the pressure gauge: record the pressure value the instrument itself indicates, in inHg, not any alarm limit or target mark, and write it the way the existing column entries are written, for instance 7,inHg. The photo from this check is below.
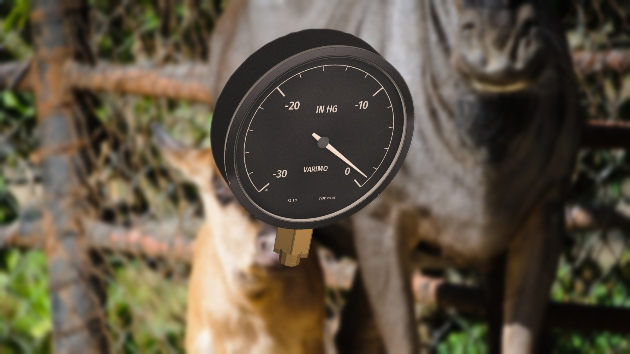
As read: -1,inHg
